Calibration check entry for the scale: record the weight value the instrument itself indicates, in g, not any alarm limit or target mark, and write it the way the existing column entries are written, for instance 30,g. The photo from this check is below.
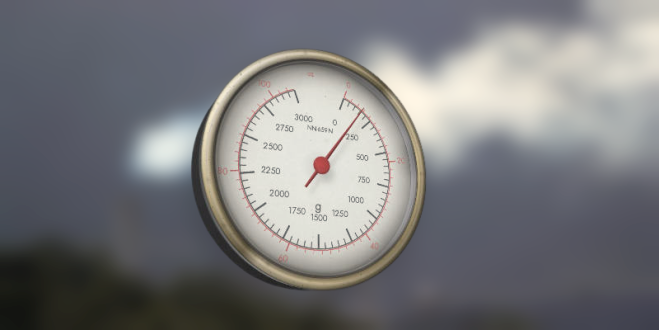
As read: 150,g
